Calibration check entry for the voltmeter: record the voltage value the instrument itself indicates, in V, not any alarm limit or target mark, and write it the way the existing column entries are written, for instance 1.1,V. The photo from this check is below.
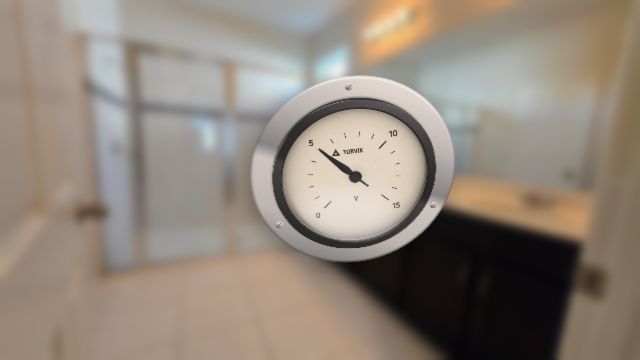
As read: 5,V
